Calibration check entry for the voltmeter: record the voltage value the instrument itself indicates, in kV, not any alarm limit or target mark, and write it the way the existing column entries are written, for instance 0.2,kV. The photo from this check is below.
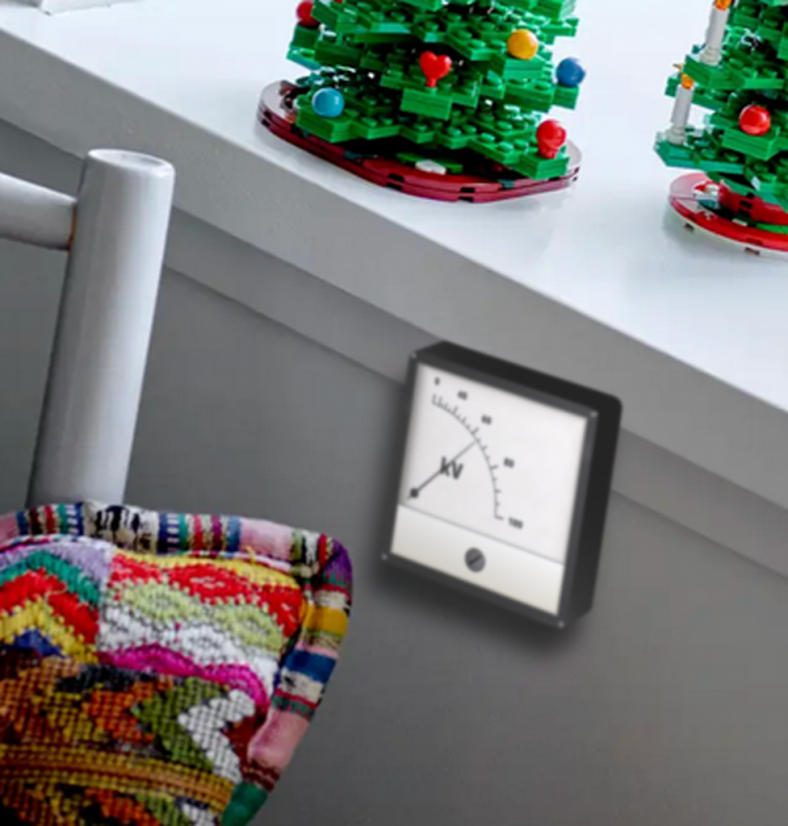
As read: 65,kV
